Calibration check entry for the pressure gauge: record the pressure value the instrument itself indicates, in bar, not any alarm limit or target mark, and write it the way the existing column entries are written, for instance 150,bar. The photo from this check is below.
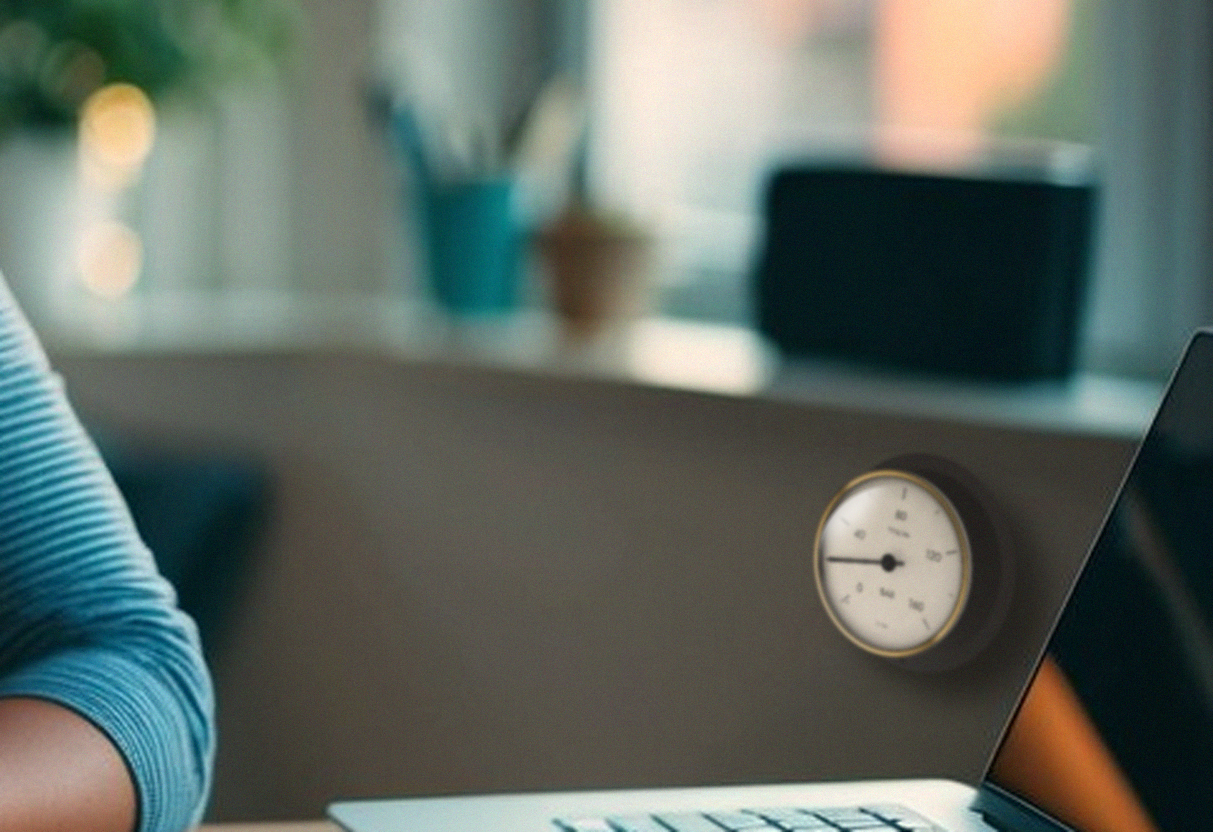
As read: 20,bar
